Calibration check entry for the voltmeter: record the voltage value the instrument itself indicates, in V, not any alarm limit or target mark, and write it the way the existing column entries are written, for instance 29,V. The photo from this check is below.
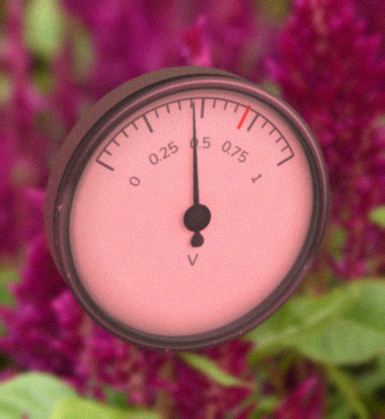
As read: 0.45,V
